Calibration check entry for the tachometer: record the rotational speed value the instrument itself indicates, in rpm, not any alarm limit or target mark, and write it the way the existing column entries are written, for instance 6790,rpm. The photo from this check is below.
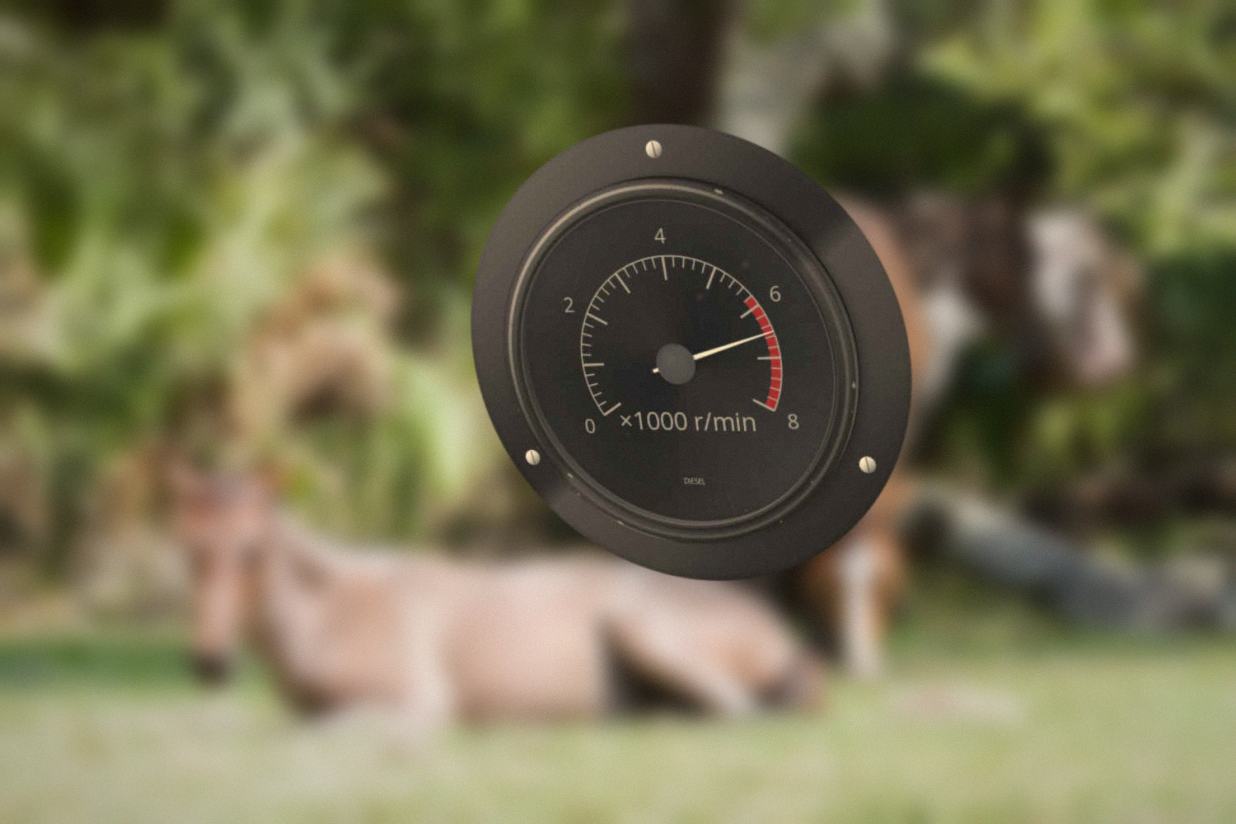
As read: 6500,rpm
